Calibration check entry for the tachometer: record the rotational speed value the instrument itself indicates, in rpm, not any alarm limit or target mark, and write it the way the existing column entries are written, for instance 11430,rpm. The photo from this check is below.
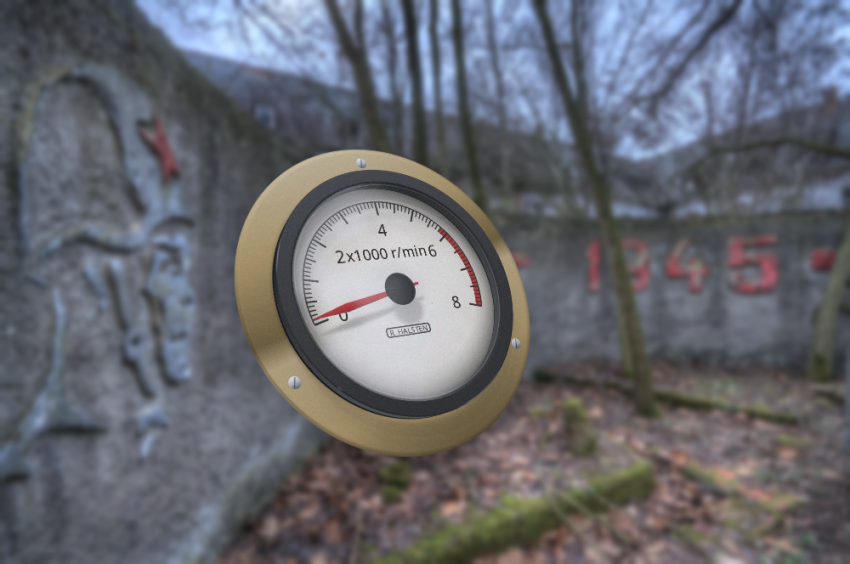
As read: 100,rpm
